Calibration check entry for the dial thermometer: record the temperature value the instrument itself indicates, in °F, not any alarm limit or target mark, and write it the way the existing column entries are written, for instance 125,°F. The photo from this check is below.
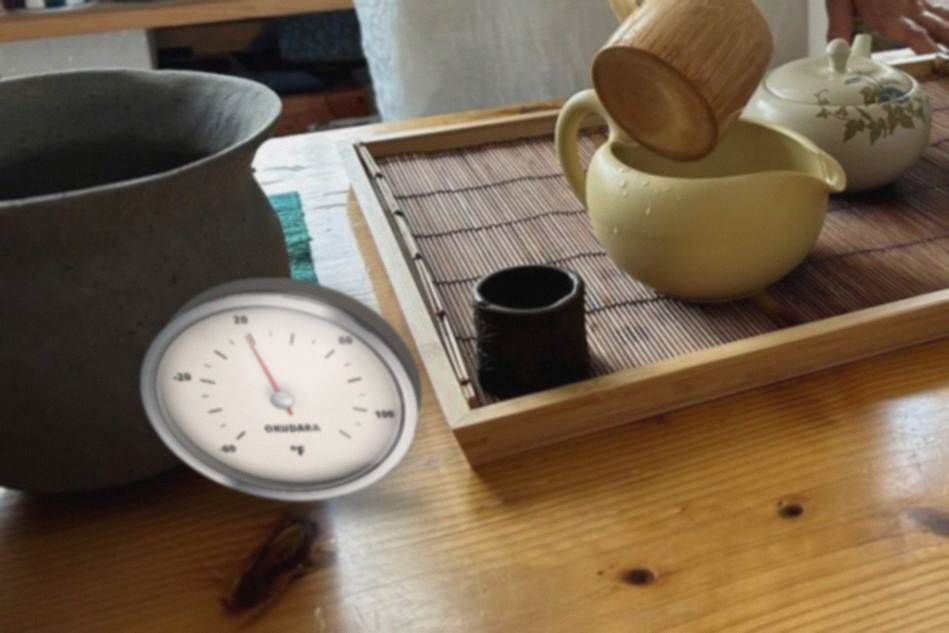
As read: 20,°F
